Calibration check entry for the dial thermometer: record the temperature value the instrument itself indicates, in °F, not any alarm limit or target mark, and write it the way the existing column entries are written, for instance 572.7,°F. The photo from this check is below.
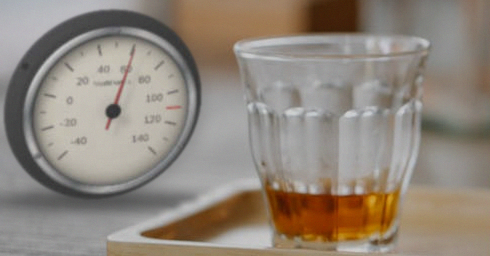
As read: 60,°F
